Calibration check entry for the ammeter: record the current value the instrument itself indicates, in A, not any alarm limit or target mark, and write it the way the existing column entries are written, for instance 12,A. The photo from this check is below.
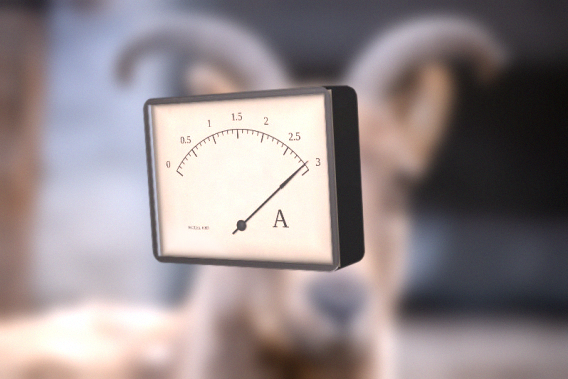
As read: 2.9,A
